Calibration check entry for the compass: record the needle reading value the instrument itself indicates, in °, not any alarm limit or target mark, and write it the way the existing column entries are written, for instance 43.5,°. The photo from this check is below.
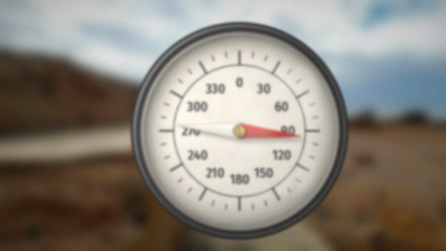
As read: 95,°
